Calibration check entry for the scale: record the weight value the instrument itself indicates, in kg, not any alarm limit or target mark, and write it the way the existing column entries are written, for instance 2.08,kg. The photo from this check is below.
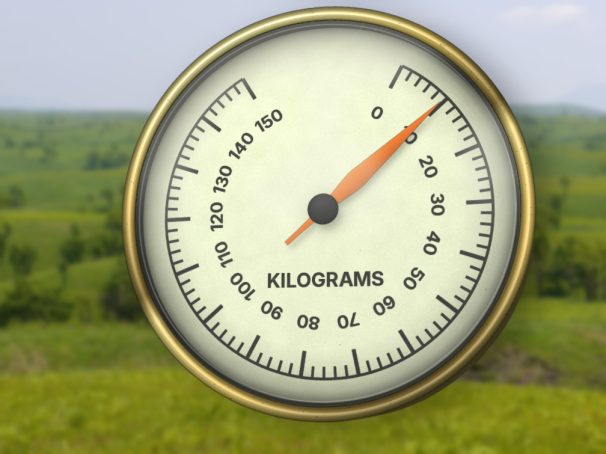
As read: 10,kg
